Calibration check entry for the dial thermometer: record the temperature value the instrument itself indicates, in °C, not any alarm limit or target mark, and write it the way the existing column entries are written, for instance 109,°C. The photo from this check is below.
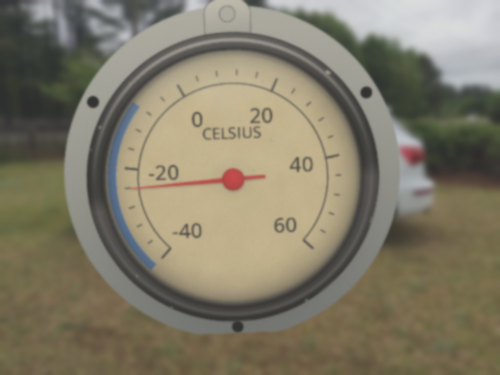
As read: -24,°C
